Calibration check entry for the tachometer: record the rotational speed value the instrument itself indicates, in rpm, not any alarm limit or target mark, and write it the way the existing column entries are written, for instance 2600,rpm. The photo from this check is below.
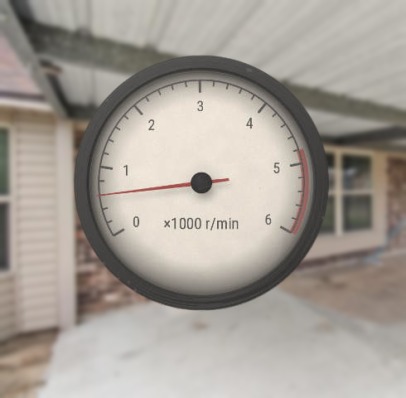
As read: 600,rpm
